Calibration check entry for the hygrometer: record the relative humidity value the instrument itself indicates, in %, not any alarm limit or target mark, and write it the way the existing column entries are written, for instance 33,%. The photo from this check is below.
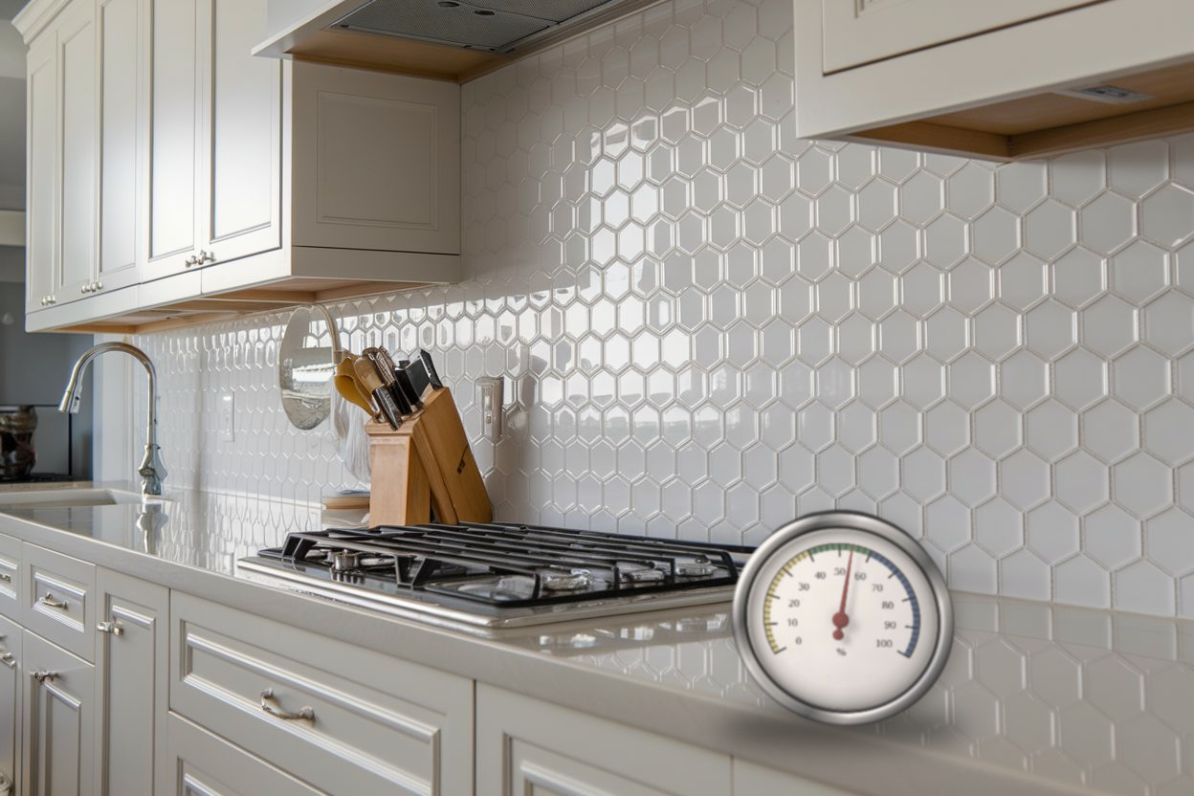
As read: 54,%
